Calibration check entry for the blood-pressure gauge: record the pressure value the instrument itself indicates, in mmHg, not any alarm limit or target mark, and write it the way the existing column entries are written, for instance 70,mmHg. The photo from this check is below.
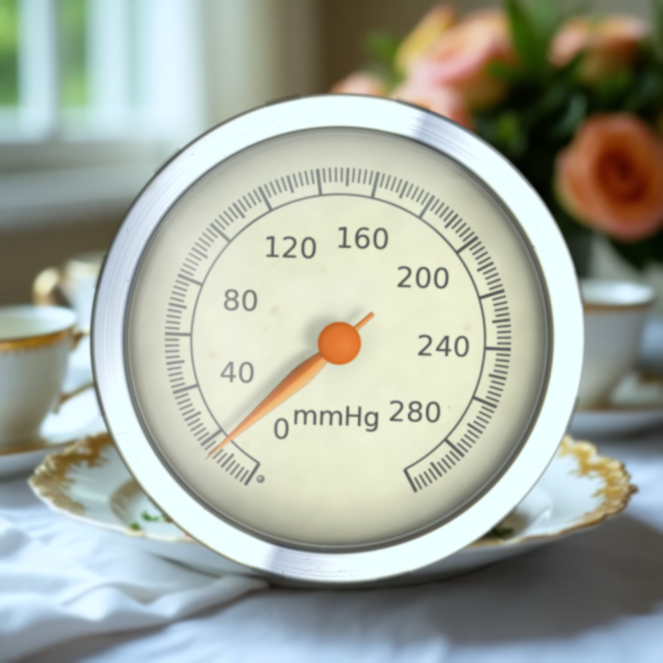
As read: 16,mmHg
